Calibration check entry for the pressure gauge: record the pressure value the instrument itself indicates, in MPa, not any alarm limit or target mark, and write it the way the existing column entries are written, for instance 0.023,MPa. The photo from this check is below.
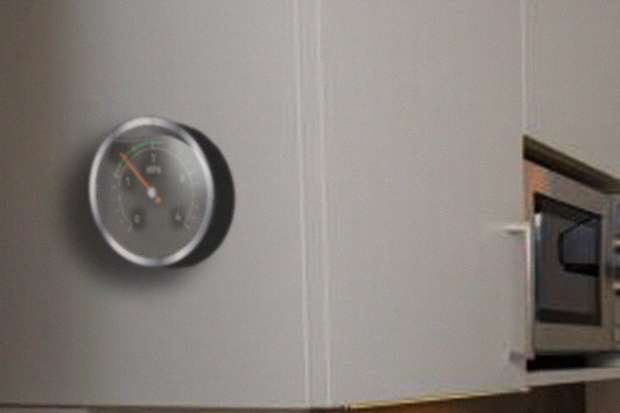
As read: 1.4,MPa
